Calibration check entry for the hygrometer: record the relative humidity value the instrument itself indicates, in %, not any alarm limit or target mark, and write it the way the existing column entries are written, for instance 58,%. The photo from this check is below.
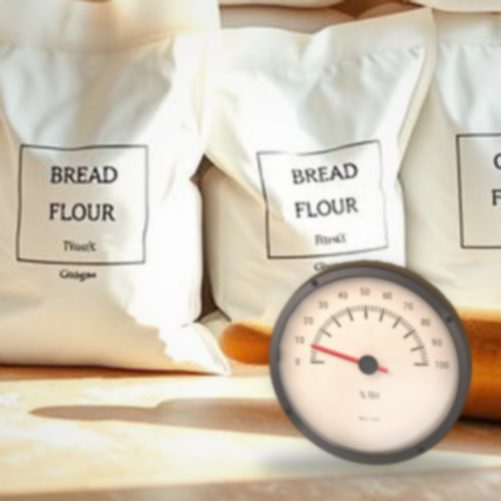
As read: 10,%
